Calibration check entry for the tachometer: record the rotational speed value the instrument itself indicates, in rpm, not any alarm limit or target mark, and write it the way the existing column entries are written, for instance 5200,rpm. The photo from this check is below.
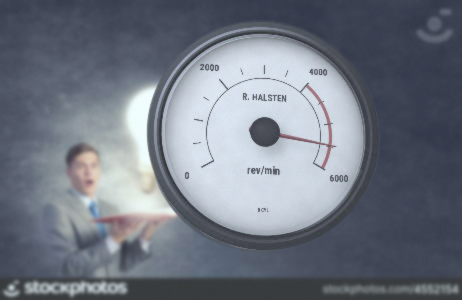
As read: 5500,rpm
